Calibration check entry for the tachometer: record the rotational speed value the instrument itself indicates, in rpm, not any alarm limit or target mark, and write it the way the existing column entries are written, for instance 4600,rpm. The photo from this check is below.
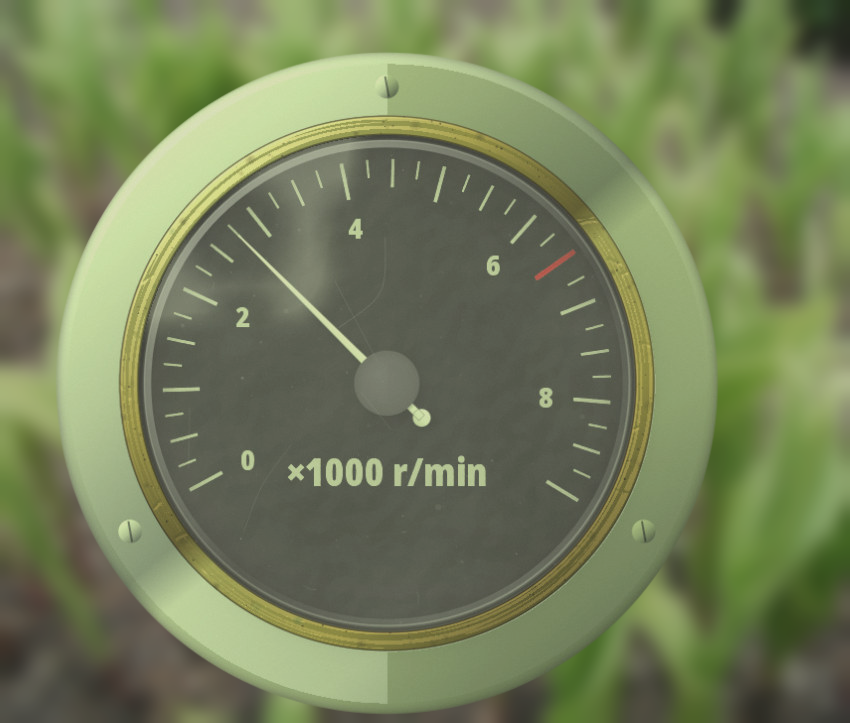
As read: 2750,rpm
